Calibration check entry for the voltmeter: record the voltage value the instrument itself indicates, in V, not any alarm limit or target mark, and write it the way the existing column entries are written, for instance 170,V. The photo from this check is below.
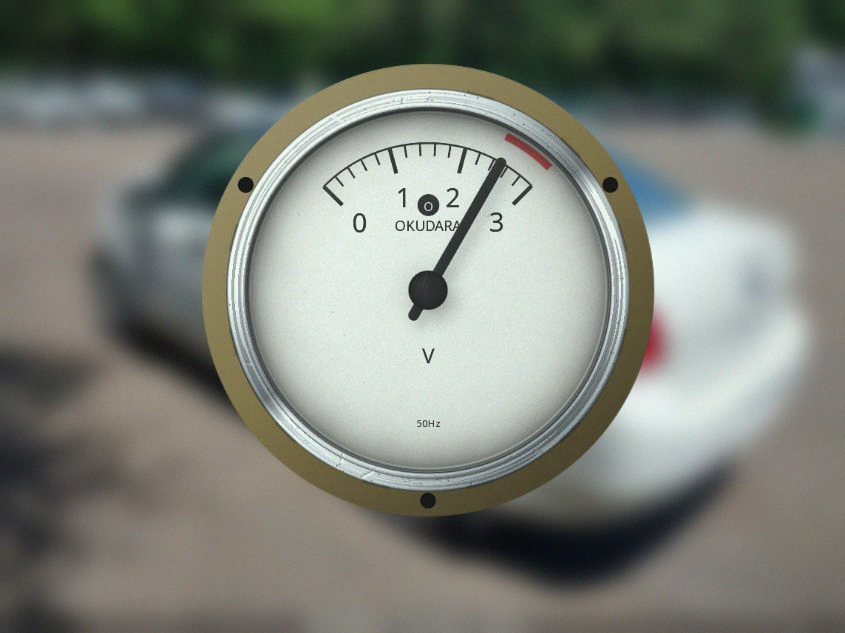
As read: 2.5,V
